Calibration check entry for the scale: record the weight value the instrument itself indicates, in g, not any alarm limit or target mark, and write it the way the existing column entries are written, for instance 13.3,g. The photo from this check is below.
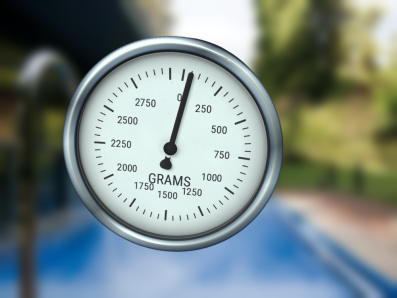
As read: 50,g
